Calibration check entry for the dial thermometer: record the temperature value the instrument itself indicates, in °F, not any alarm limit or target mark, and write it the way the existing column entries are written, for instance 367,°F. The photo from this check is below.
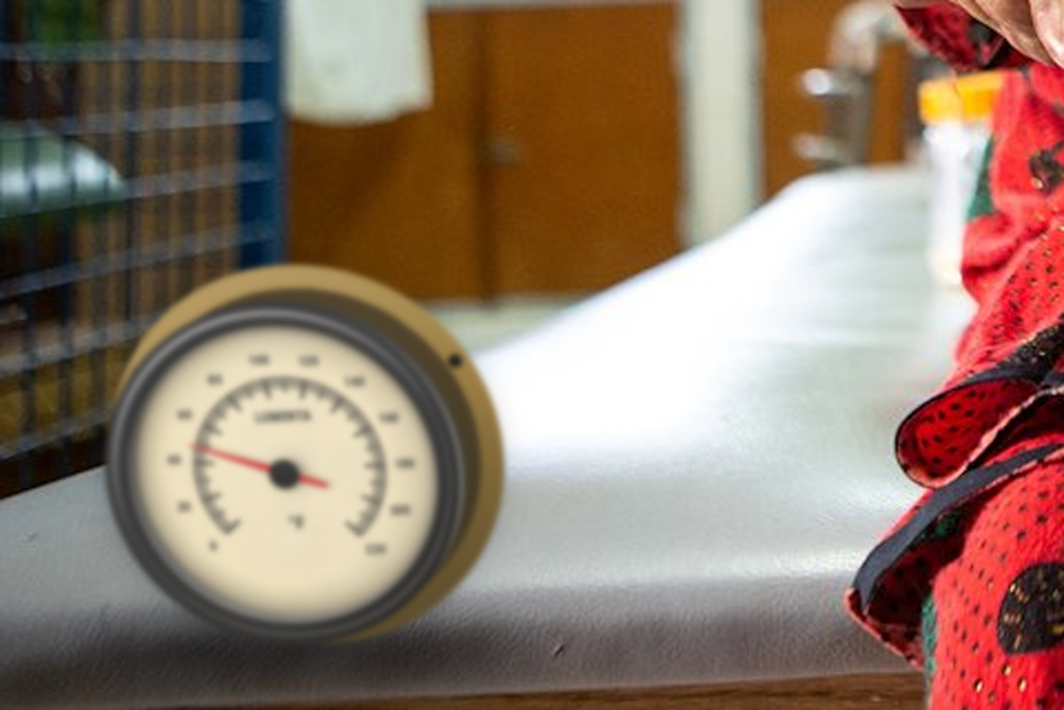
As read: 50,°F
